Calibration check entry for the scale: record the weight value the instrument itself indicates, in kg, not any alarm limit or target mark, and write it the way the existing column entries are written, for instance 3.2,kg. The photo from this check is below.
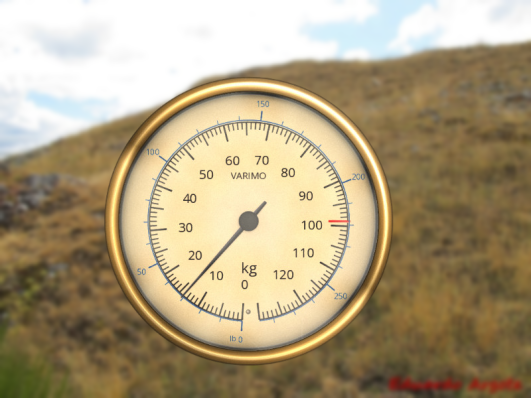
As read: 14,kg
